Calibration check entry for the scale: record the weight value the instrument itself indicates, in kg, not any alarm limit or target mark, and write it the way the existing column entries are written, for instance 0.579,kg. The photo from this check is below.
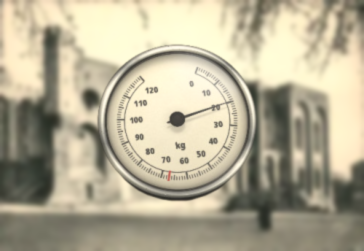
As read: 20,kg
